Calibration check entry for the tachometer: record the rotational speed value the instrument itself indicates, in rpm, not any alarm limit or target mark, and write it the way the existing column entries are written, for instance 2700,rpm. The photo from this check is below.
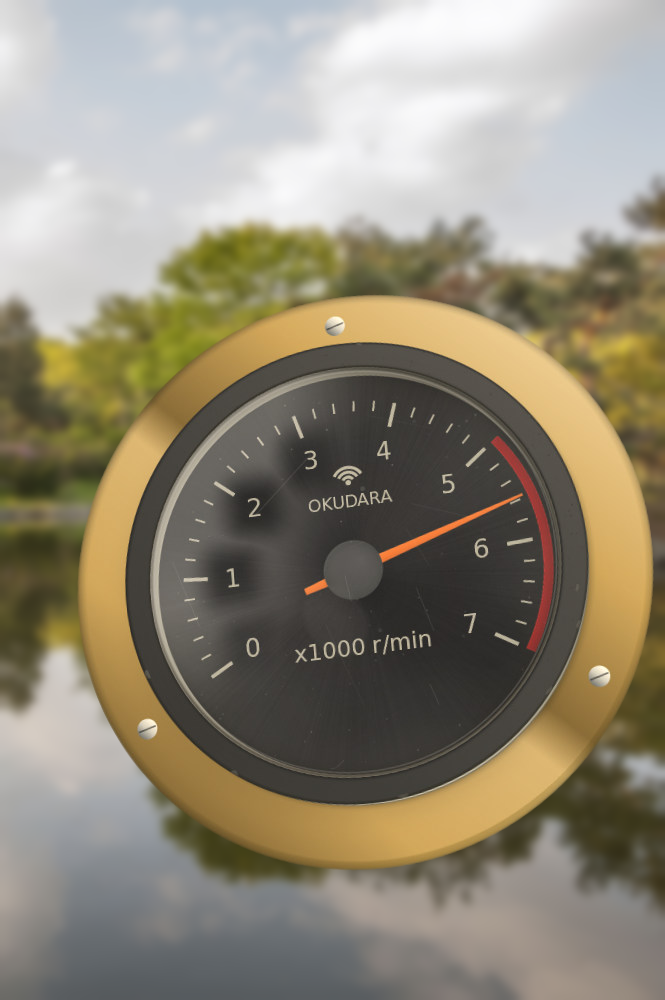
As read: 5600,rpm
